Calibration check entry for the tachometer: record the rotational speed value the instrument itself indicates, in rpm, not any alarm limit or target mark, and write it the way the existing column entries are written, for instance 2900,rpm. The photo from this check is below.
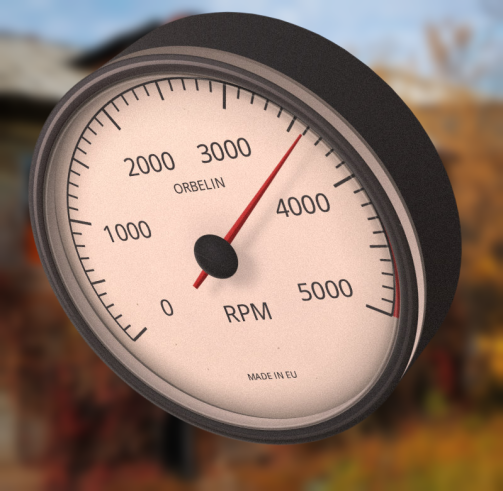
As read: 3600,rpm
